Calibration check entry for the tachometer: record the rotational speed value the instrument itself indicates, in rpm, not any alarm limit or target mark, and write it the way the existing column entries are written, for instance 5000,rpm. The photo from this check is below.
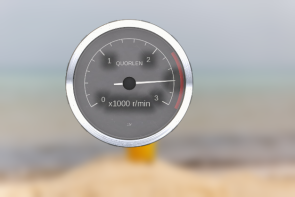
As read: 2600,rpm
